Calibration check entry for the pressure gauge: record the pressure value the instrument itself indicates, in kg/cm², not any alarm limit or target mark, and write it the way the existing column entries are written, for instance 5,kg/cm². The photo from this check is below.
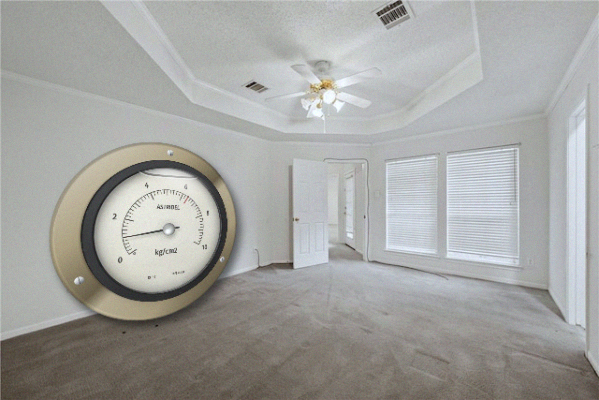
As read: 1,kg/cm²
